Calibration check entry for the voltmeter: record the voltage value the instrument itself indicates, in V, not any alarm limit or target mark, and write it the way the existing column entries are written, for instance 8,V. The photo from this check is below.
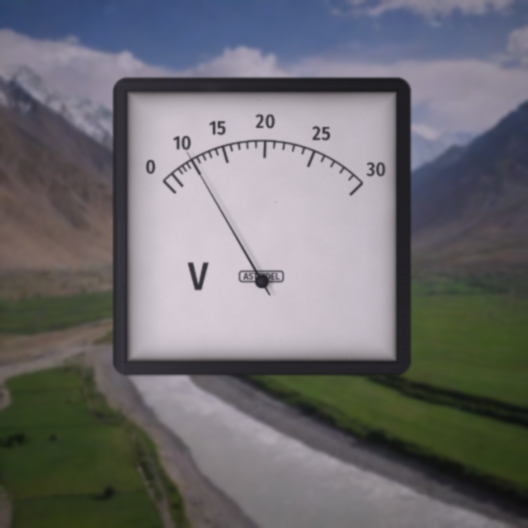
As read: 10,V
